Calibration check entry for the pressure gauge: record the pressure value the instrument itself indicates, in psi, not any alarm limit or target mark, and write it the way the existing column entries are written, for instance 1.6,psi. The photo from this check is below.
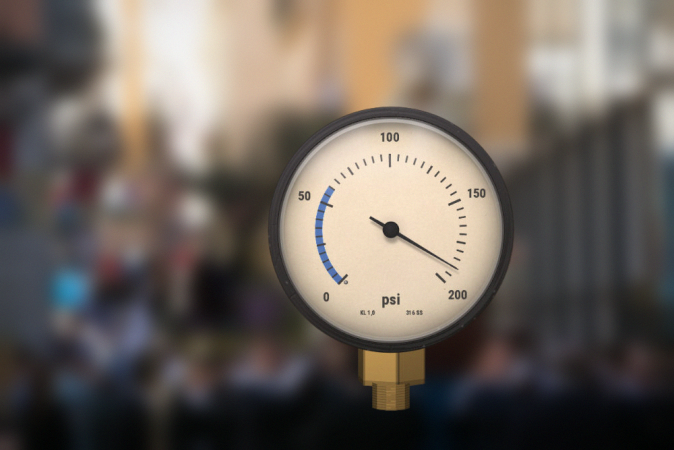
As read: 190,psi
